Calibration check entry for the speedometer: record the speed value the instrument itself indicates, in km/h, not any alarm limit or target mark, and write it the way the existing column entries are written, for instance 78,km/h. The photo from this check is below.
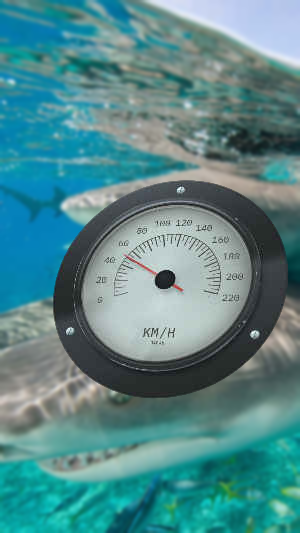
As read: 50,km/h
